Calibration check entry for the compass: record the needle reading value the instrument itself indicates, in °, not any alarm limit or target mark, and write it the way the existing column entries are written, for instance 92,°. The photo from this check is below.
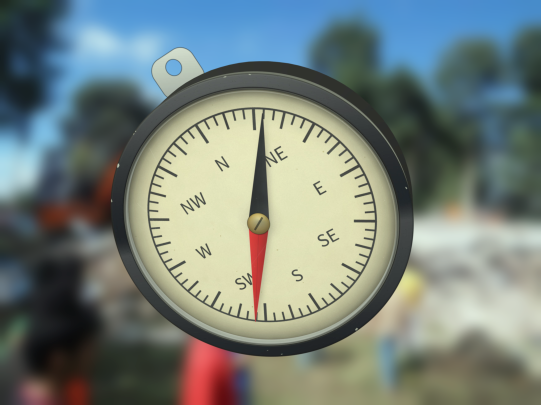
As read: 215,°
